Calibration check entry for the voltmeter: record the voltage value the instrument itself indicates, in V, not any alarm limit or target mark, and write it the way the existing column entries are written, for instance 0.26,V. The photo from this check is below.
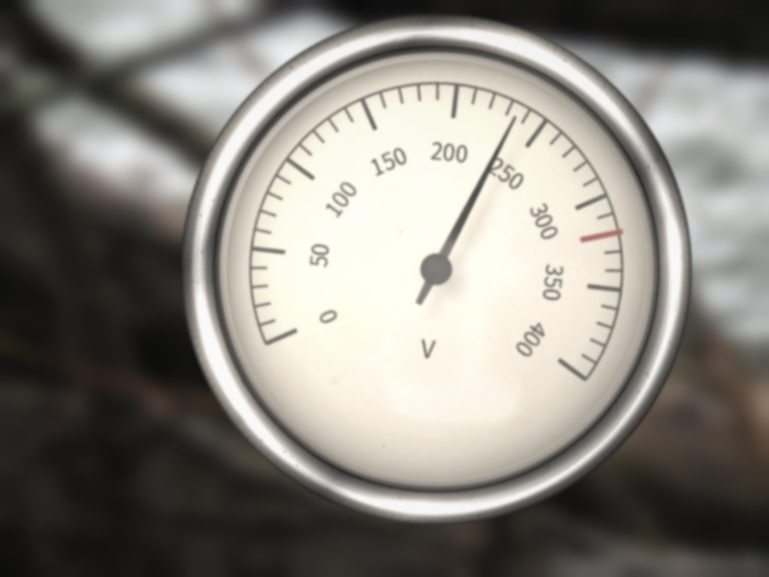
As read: 235,V
